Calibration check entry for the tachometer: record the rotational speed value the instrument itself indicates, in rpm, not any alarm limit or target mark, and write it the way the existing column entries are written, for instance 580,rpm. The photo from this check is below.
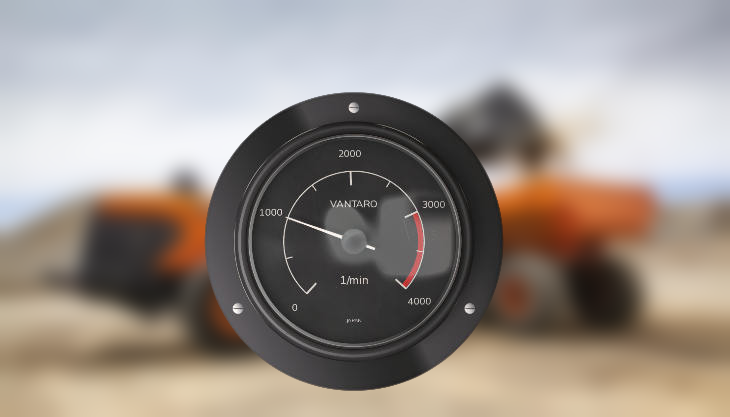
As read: 1000,rpm
